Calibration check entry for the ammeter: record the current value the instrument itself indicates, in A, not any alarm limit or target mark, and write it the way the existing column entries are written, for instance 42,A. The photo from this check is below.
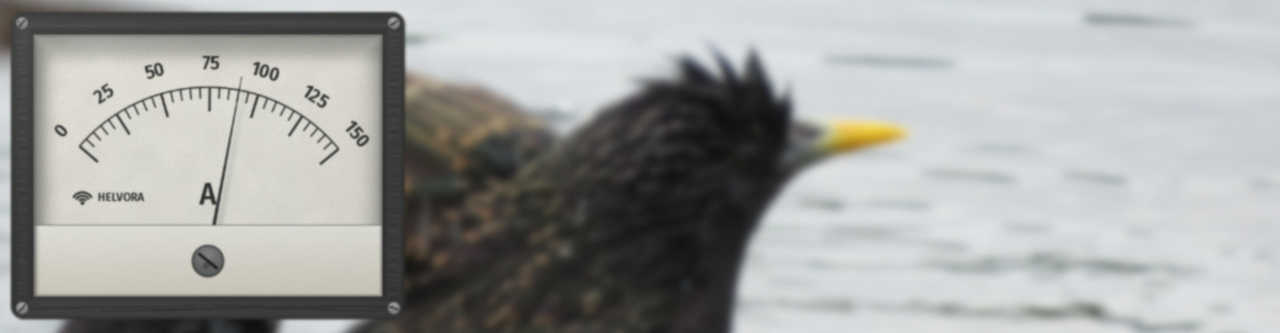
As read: 90,A
